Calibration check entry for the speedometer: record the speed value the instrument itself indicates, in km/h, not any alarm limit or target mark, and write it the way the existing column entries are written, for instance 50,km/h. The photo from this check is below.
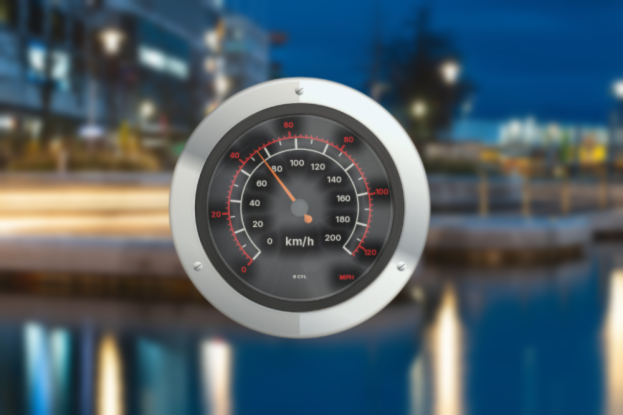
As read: 75,km/h
